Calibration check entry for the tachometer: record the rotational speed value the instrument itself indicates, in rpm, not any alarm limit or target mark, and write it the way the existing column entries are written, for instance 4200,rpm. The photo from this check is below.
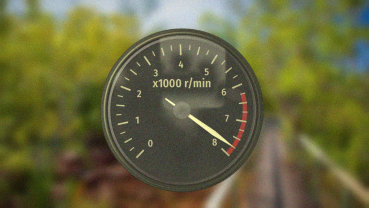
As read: 7750,rpm
